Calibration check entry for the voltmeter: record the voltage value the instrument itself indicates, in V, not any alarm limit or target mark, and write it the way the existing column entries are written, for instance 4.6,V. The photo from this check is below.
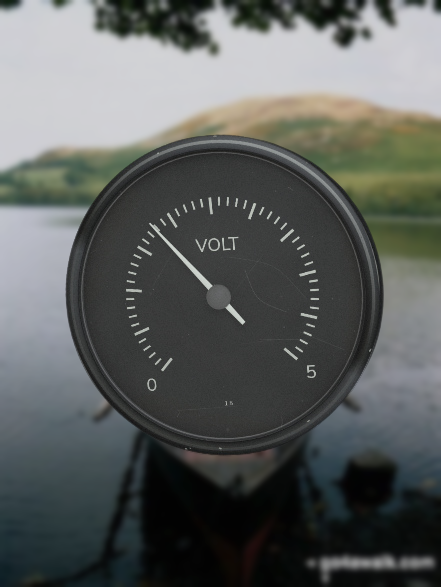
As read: 1.8,V
